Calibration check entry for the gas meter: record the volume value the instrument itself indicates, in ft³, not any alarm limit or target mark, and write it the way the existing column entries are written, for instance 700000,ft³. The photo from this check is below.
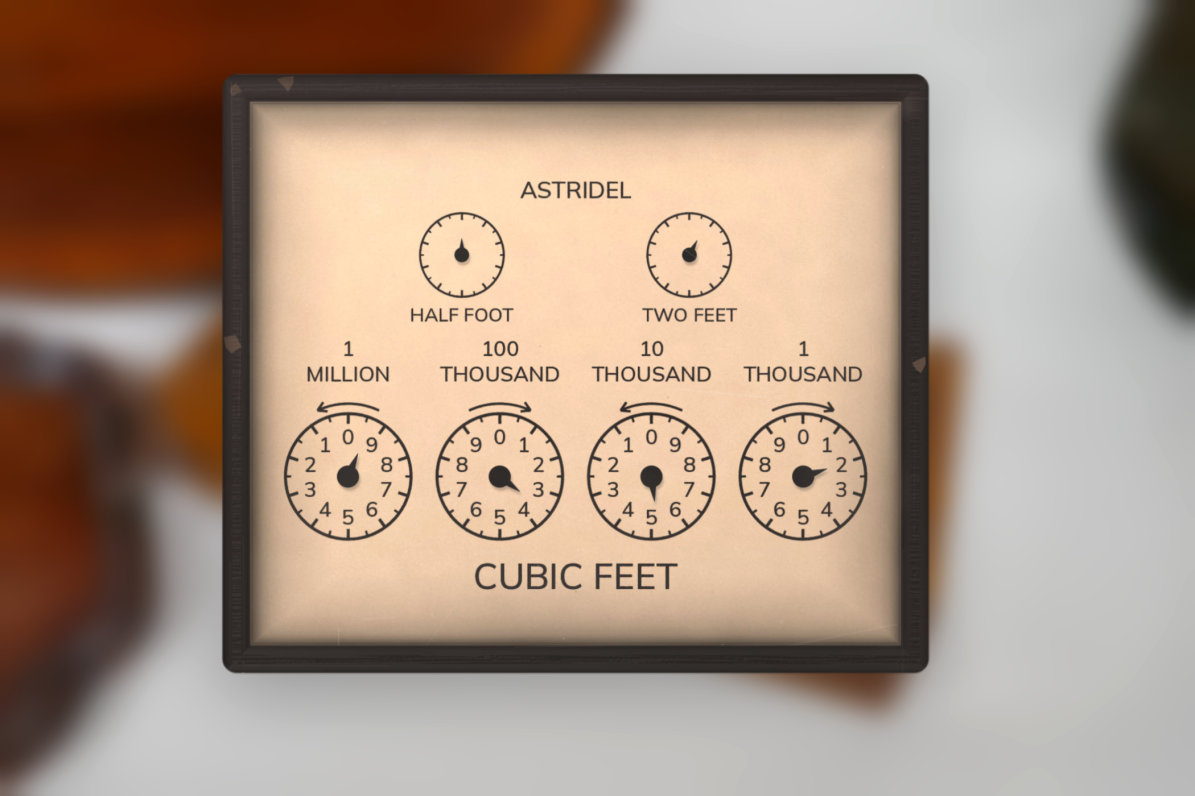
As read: 935200,ft³
